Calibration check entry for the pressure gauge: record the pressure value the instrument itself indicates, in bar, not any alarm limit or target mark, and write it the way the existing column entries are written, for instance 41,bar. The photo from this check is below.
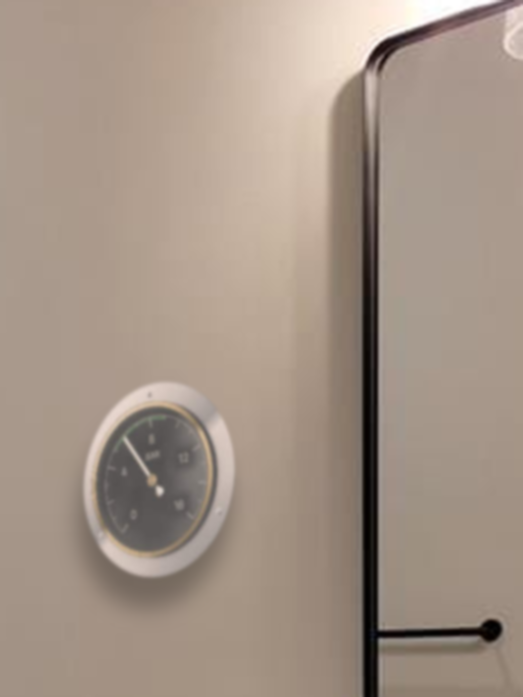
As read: 6,bar
